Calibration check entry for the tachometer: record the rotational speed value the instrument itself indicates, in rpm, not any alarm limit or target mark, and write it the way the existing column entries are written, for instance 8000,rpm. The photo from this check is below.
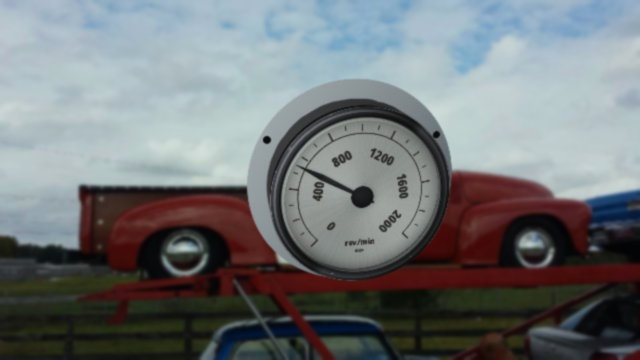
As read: 550,rpm
